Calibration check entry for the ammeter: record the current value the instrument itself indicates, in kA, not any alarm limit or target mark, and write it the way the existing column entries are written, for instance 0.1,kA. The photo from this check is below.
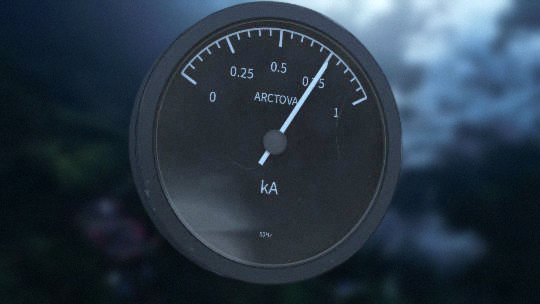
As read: 0.75,kA
